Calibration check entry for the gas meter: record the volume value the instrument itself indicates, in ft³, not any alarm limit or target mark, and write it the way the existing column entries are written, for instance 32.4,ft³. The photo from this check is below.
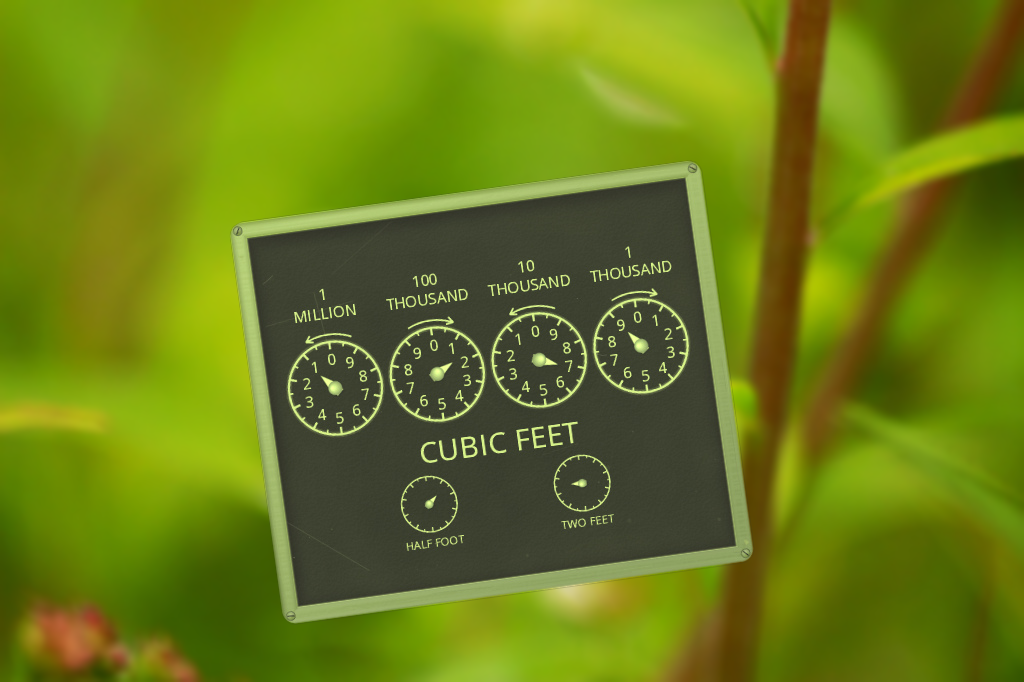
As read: 116900,ft³
